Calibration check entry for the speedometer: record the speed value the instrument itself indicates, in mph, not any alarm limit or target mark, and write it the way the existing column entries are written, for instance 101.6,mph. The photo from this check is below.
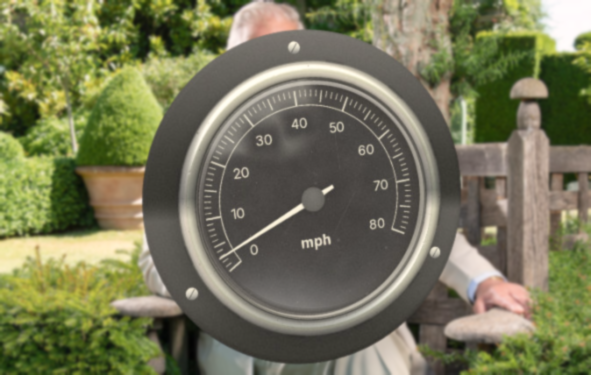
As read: 3,mph
